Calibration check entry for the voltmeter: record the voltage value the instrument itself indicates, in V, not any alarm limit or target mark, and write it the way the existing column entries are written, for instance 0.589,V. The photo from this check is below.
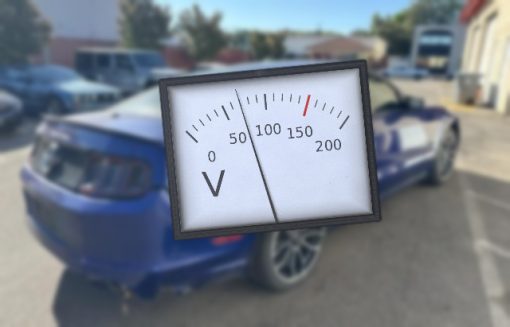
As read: 70,V
